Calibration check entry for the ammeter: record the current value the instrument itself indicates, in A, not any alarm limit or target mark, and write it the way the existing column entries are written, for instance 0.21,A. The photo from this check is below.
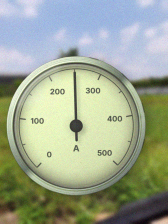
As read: 250,A
